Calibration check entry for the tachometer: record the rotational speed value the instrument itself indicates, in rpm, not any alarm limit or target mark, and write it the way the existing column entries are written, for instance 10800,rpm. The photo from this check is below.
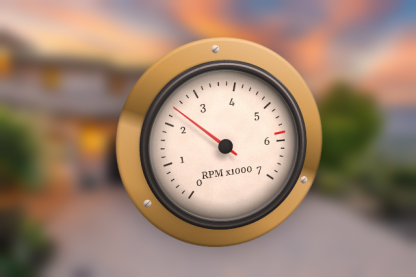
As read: 2400,rpm
